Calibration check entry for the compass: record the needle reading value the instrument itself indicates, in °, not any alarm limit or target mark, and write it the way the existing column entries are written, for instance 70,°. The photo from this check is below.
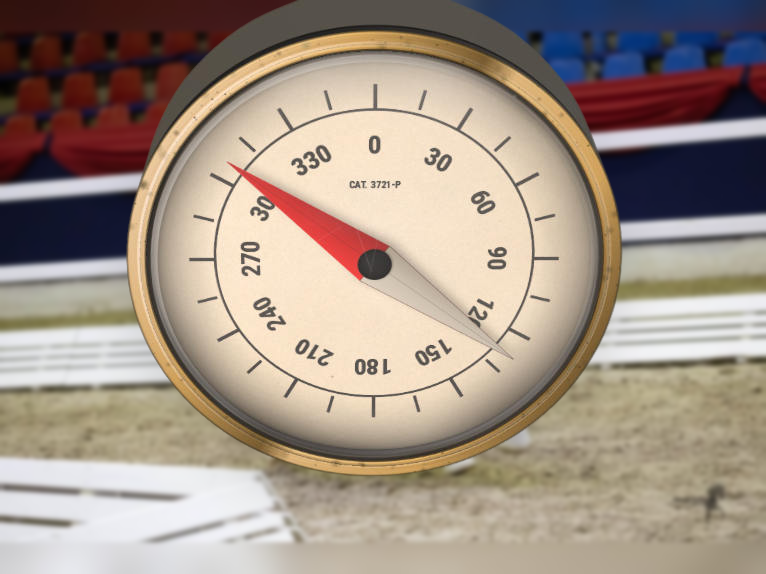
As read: 307.5,°
